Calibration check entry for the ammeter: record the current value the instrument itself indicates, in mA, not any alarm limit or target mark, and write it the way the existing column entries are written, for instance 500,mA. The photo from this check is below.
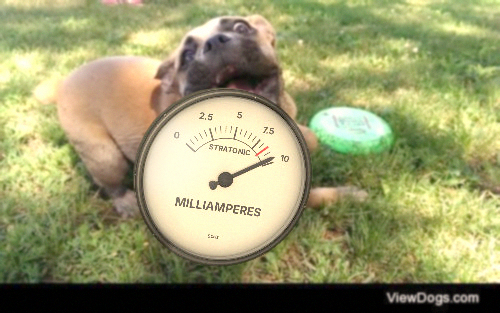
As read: 9.5,mA
